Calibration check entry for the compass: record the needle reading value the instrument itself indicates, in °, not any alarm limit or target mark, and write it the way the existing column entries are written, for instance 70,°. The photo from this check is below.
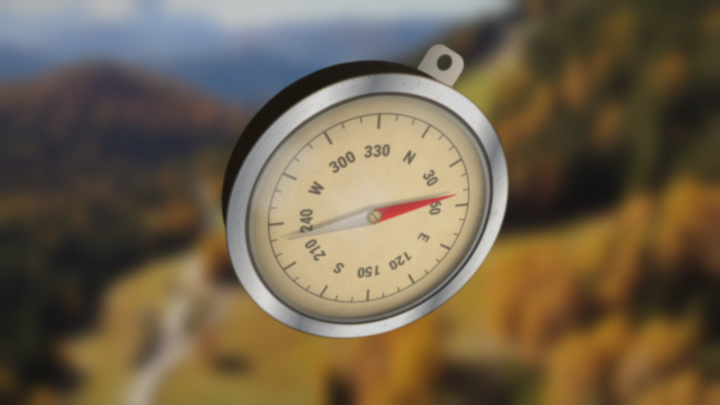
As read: 50,°
